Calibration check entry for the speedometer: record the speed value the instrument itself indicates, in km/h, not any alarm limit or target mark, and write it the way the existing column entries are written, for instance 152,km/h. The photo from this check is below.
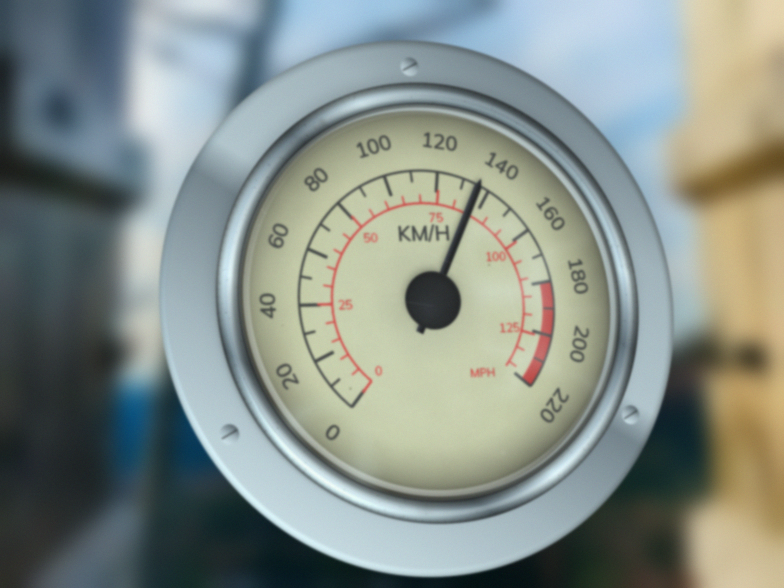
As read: 135,km/h
